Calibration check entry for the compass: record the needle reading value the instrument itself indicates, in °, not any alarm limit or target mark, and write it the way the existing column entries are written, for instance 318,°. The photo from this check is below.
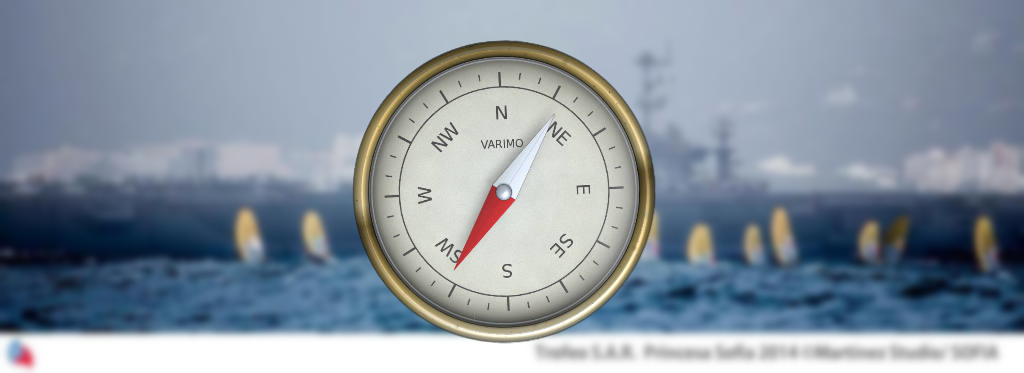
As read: 215,°
